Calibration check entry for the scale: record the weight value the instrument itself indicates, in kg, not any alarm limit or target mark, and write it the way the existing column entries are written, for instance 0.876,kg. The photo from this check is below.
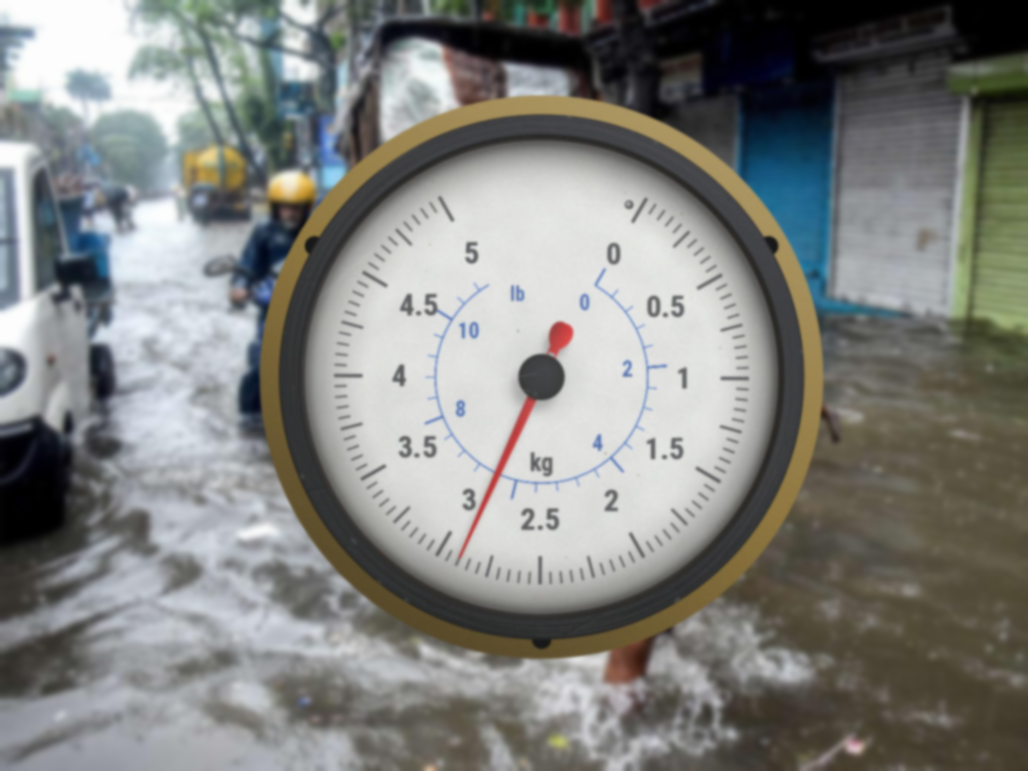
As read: 2.9,kg
